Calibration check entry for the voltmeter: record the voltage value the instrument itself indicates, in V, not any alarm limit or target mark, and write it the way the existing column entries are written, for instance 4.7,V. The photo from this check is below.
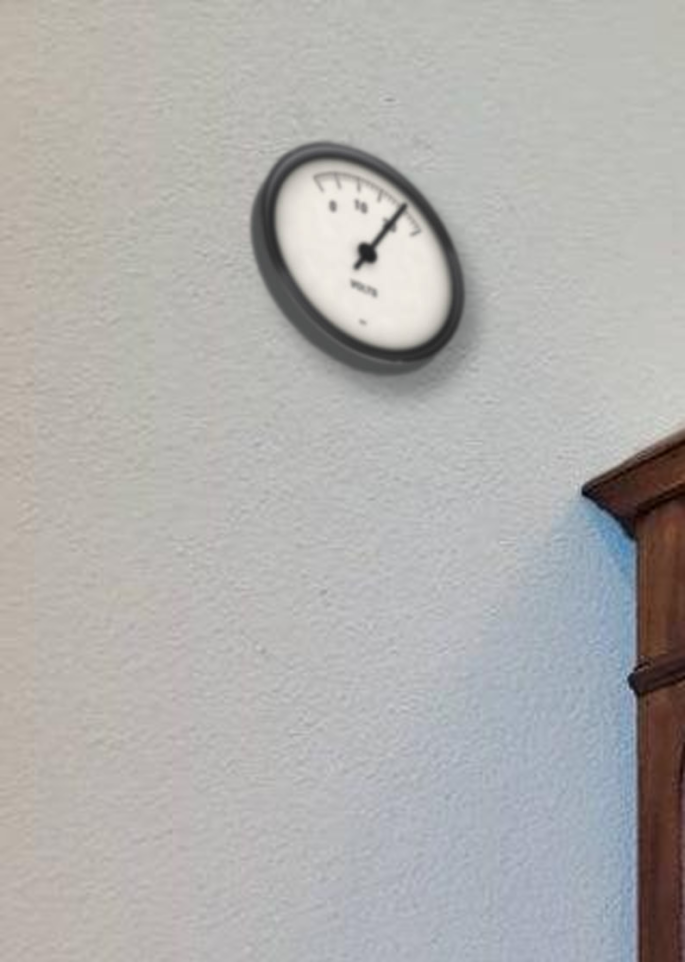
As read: 20,V
